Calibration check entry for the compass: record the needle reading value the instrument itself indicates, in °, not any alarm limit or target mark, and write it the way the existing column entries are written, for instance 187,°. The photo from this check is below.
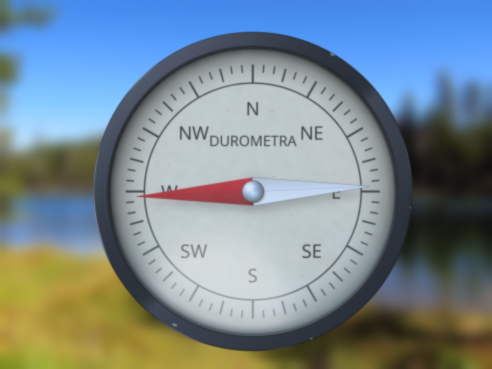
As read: 267.5,°
